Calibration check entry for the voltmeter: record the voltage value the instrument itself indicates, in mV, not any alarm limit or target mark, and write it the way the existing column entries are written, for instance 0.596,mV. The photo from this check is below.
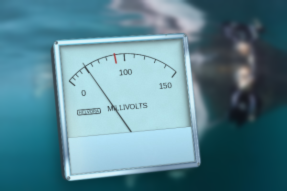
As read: 50,mV
